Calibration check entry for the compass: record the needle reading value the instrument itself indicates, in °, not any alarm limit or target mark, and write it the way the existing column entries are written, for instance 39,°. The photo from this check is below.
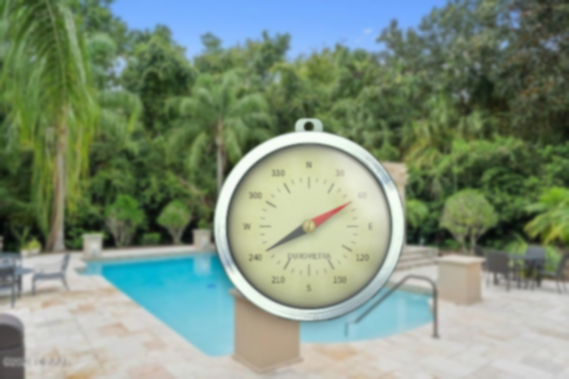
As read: 60,°
